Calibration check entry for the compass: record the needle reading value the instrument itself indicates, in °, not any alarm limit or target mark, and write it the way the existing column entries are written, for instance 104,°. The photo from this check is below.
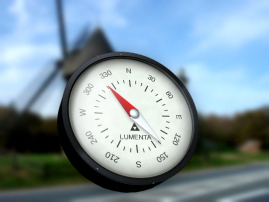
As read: 320,°
